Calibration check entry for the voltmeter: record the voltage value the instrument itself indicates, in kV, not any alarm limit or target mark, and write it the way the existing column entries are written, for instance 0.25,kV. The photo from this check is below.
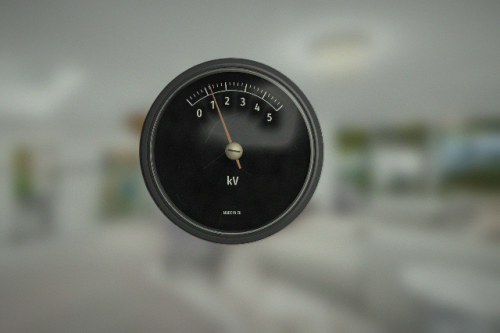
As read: 1.2,kV
